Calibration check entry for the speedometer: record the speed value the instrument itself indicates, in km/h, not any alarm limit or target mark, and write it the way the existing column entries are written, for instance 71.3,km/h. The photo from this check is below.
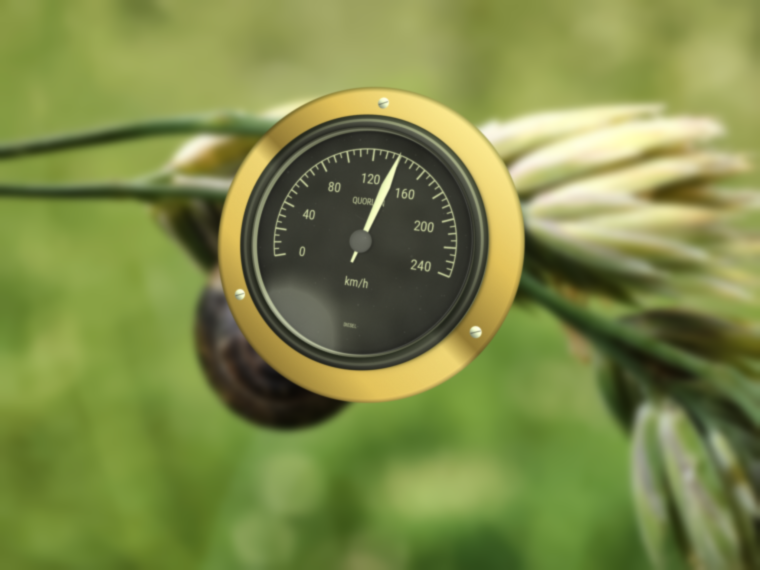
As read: 140,km/h
